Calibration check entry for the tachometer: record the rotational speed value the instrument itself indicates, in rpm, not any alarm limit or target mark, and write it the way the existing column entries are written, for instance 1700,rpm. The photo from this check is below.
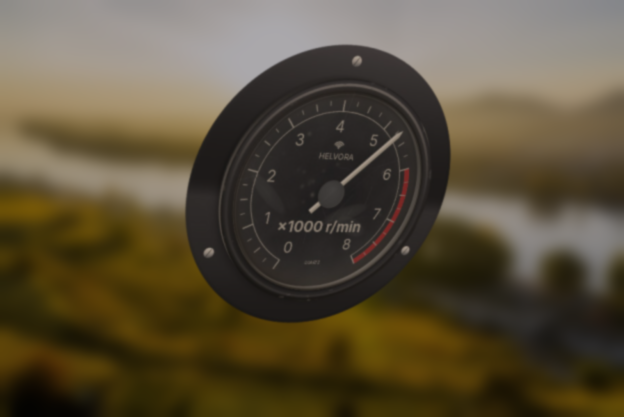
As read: 5250,rpm
